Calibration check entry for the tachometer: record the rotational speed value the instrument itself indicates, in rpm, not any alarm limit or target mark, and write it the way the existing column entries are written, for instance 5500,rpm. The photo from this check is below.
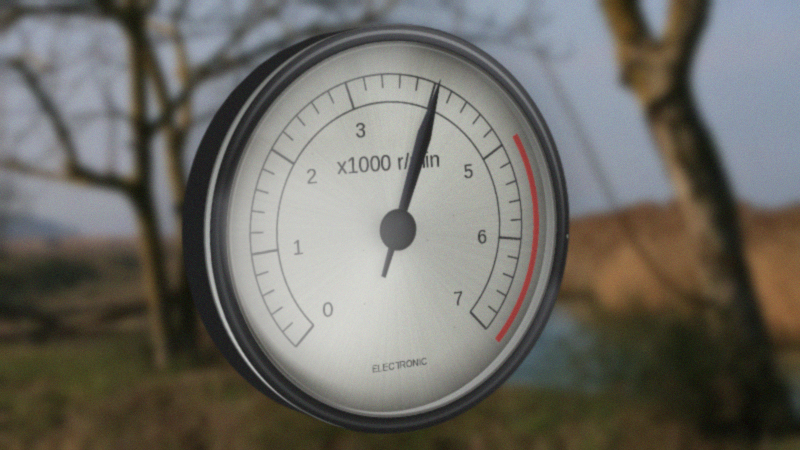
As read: 4000,rpm
